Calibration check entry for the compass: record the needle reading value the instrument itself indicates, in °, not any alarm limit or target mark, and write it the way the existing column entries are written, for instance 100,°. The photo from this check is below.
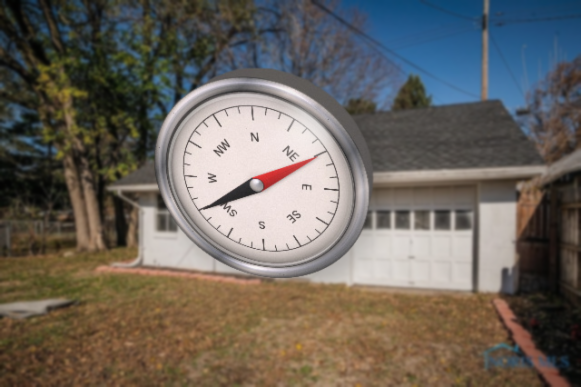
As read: 60,°
